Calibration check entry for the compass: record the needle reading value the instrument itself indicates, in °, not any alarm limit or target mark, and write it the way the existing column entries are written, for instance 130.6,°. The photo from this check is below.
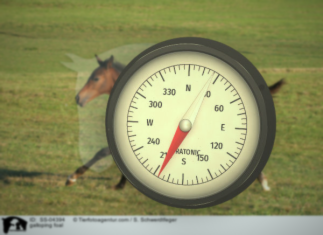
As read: 205,°
